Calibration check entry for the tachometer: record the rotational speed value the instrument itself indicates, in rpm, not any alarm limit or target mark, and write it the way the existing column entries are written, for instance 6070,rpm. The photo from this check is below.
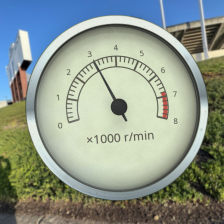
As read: 3000,rpm
